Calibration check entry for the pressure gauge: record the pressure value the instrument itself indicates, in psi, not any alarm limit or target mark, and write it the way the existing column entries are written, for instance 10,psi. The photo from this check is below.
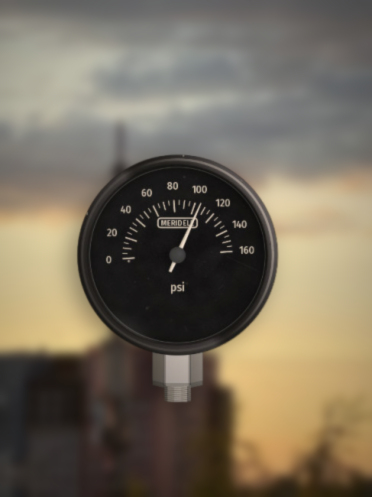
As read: 105,psi
